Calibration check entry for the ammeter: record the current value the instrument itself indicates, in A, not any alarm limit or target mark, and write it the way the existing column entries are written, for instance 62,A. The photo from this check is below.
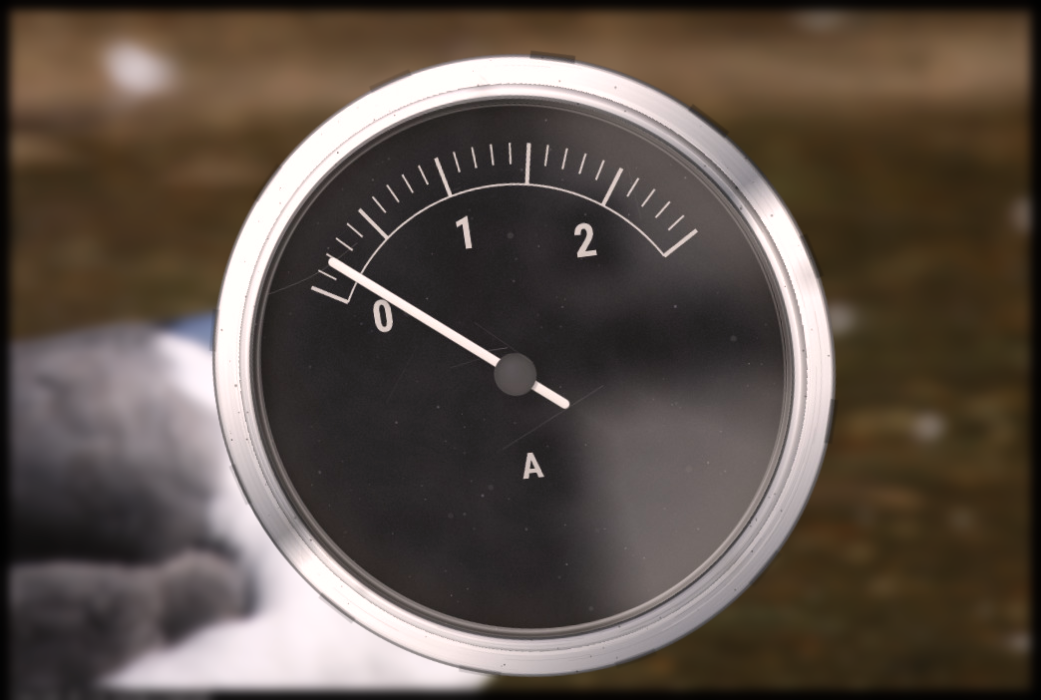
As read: 0.2,A
